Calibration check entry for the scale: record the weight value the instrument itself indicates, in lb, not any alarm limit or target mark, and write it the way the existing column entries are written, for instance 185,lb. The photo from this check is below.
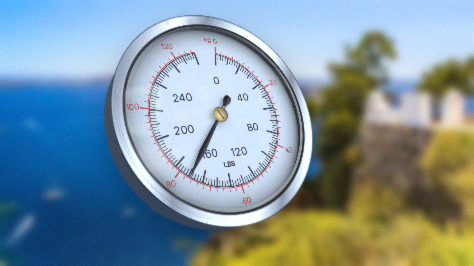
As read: 170,lb
